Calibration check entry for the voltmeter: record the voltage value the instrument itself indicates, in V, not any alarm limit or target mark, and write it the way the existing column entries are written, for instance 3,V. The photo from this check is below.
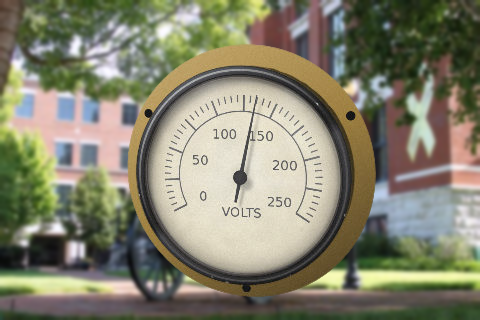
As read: 135,V
